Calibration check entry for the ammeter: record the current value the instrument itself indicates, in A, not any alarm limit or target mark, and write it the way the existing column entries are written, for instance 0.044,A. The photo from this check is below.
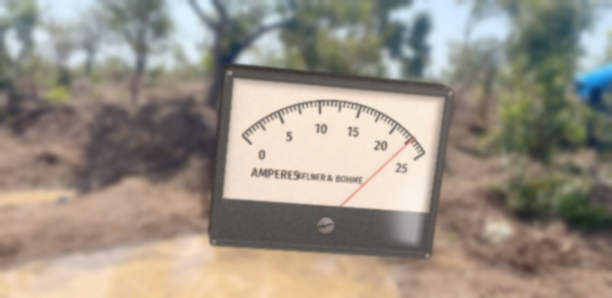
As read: 22.5,A
